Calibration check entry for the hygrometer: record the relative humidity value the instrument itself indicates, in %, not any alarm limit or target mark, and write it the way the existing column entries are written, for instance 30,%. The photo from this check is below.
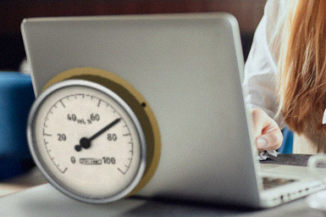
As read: 72,%
